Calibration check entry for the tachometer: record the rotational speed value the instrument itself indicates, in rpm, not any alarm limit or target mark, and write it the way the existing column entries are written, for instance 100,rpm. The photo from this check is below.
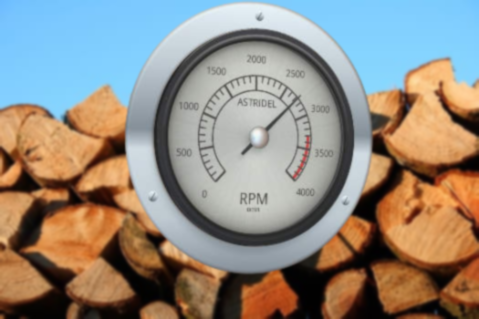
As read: 2700,rpm
